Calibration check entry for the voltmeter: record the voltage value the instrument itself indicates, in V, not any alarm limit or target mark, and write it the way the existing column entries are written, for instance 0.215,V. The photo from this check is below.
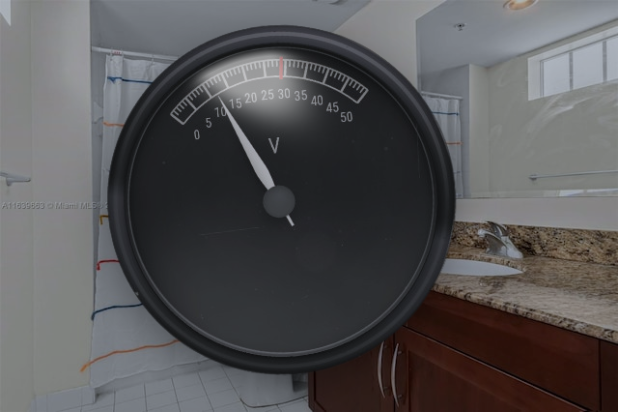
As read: 12,V
